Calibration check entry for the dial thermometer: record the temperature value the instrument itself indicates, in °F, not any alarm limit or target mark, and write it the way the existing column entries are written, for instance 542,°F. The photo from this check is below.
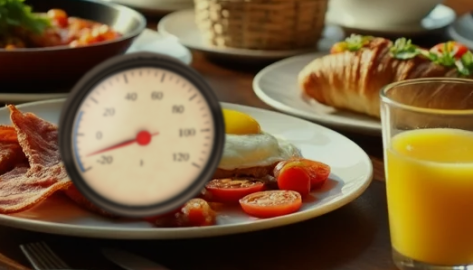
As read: -12,°F
